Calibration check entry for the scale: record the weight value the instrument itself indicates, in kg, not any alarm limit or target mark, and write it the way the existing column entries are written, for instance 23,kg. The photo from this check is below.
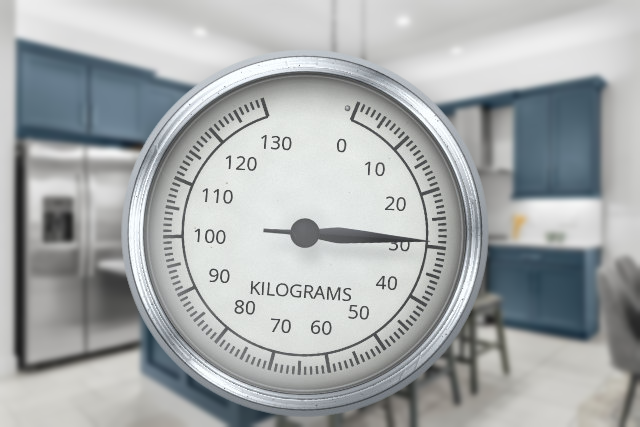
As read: 29,kg
